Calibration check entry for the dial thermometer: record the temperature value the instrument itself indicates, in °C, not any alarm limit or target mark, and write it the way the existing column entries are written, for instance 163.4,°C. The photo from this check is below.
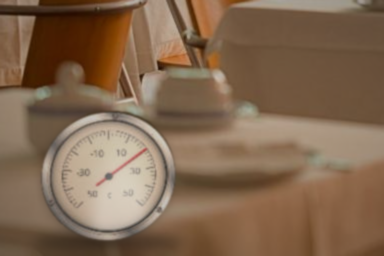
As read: 20,°C
